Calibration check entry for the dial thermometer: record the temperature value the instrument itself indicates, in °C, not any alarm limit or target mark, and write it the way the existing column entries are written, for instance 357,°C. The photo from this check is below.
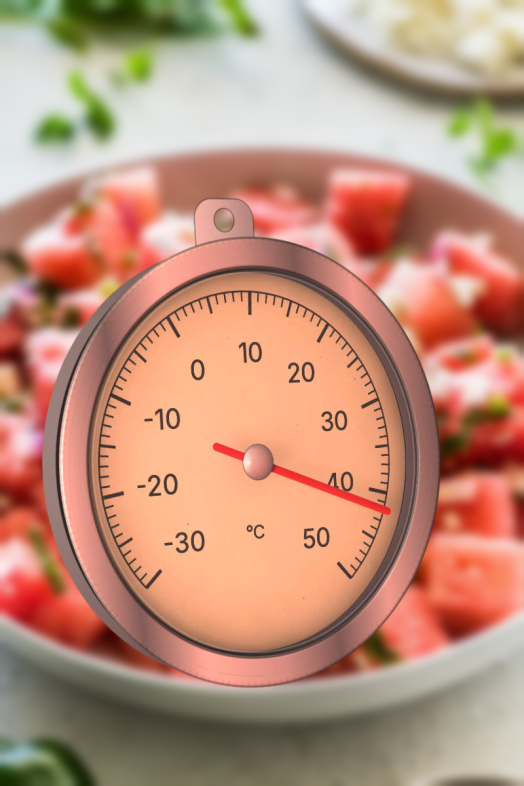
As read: 42,°C
